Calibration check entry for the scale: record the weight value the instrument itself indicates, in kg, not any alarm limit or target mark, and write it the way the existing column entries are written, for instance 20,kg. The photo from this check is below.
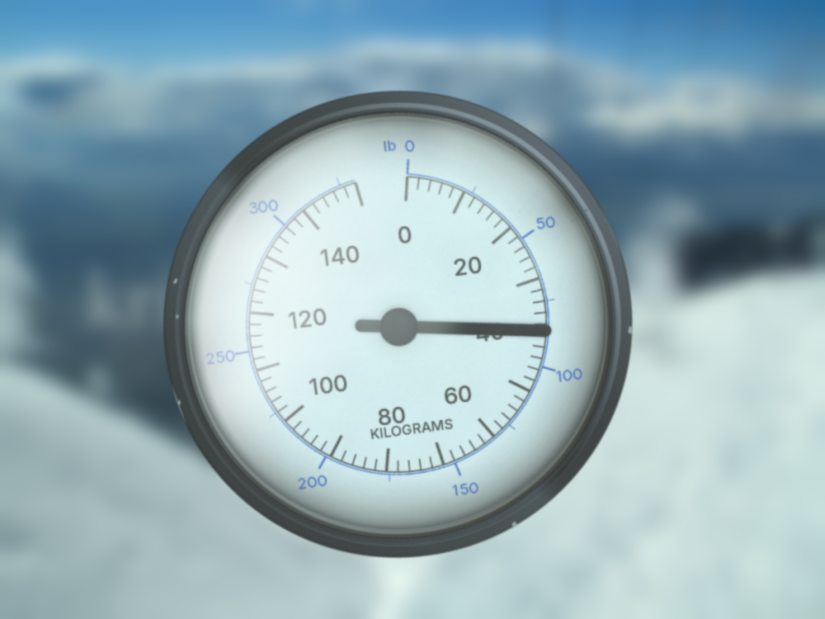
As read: 39,kg
